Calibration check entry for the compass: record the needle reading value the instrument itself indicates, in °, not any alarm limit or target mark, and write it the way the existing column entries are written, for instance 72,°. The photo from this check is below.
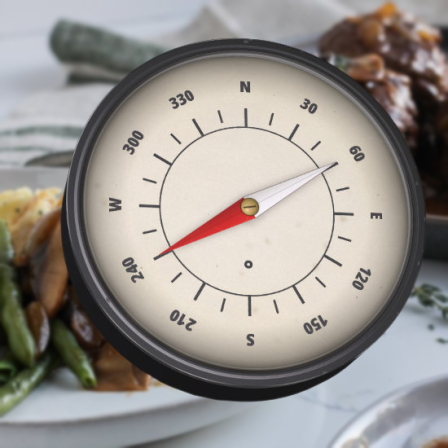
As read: 240,°
